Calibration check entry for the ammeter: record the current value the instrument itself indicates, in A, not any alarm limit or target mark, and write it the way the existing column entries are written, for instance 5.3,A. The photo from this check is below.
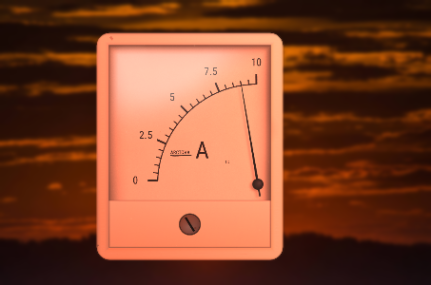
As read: 9,A
